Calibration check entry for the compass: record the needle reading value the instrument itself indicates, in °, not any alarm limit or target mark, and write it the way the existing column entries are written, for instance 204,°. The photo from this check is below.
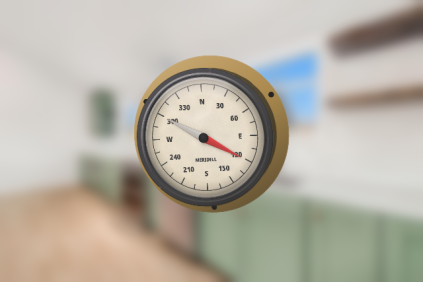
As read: 120,°
